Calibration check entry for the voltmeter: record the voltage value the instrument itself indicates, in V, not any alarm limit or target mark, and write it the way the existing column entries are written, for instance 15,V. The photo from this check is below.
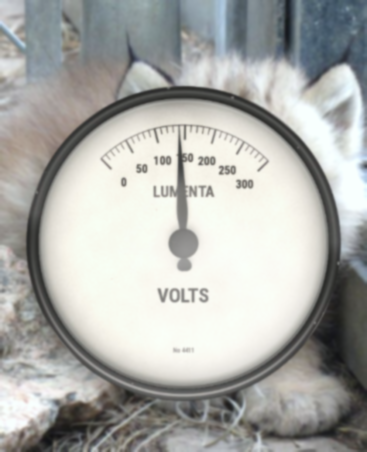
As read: 140,V
